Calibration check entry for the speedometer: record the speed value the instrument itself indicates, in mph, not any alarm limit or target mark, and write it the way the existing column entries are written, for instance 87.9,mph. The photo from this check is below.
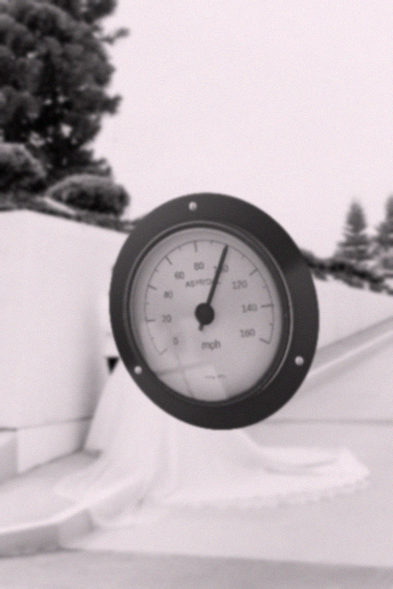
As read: 100,mph
